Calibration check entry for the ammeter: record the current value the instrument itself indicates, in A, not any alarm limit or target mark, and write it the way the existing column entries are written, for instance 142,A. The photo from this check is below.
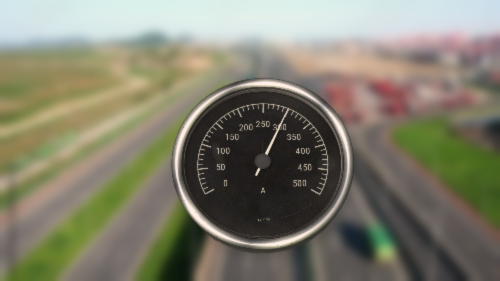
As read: 300,A
